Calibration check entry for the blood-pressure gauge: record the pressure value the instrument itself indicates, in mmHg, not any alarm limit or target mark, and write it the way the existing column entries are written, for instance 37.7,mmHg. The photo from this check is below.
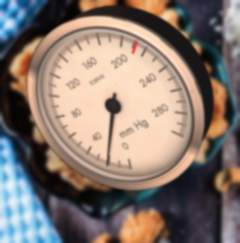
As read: 20,mmHg
